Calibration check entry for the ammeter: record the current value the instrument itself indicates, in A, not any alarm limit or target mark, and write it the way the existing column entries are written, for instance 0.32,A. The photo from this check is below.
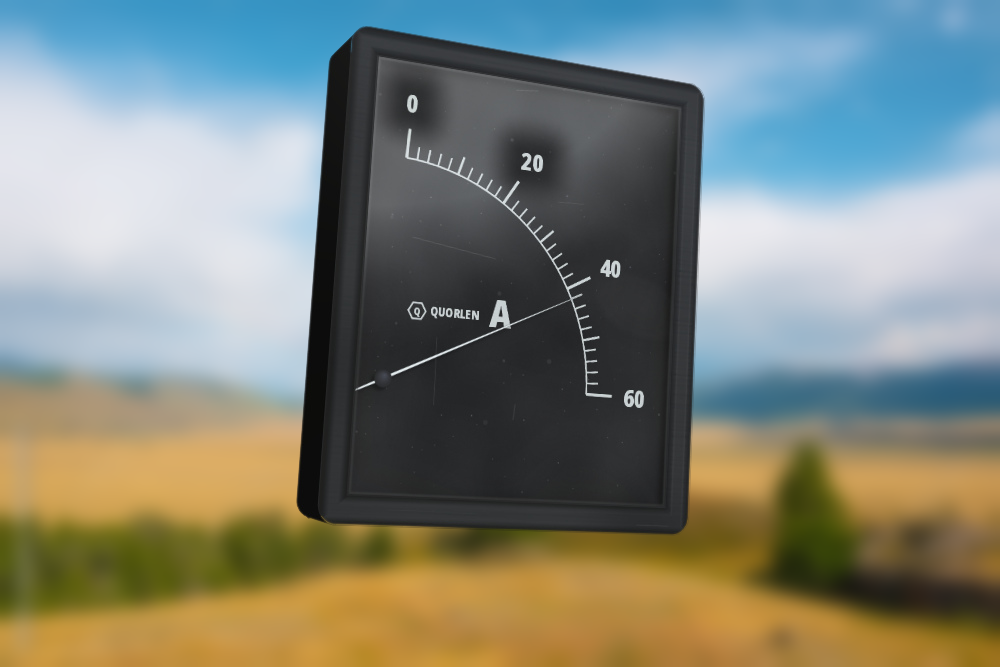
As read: 42,A
